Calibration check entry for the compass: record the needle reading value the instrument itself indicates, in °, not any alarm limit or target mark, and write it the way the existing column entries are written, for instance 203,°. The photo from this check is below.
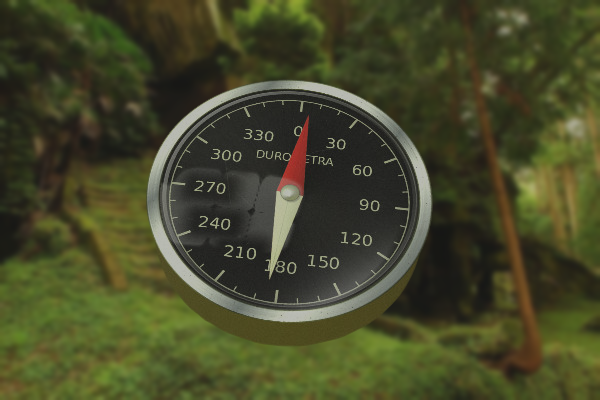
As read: 5,°
